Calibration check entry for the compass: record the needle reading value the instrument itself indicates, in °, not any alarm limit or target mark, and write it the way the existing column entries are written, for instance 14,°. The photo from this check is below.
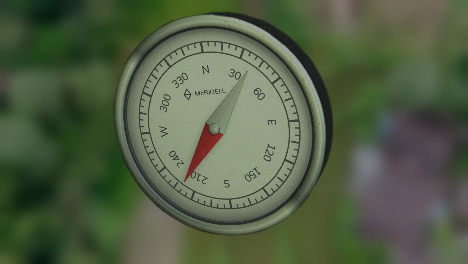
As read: 220,°
